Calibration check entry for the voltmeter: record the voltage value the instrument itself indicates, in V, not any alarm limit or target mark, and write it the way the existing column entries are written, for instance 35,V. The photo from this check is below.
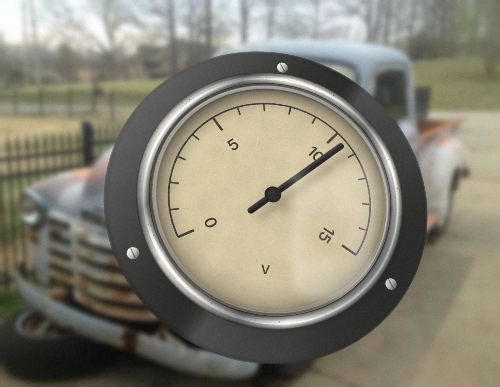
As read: 10.5,V
